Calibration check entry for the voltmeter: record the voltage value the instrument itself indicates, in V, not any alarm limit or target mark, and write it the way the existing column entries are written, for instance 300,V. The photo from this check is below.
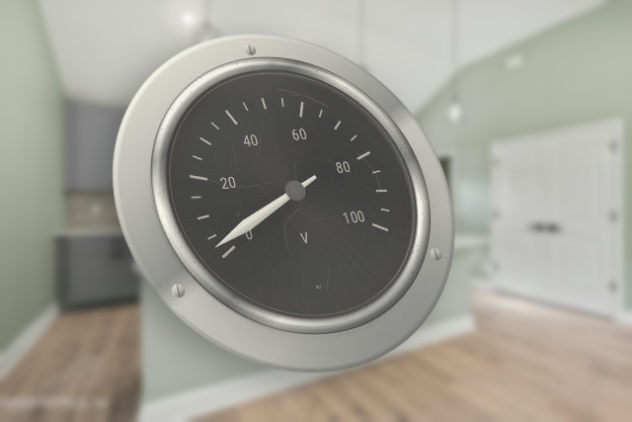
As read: 2.5,V
